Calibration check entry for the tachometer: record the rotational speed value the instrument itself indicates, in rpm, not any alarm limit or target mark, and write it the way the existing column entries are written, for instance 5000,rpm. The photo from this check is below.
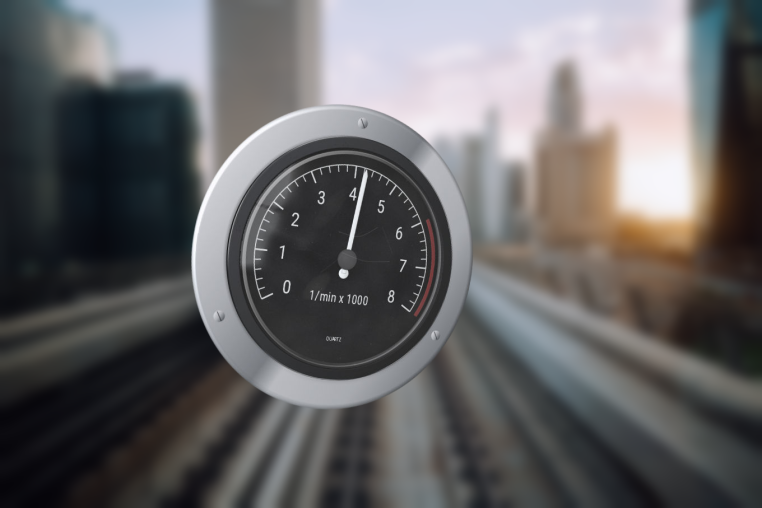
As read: 4200,rpm
